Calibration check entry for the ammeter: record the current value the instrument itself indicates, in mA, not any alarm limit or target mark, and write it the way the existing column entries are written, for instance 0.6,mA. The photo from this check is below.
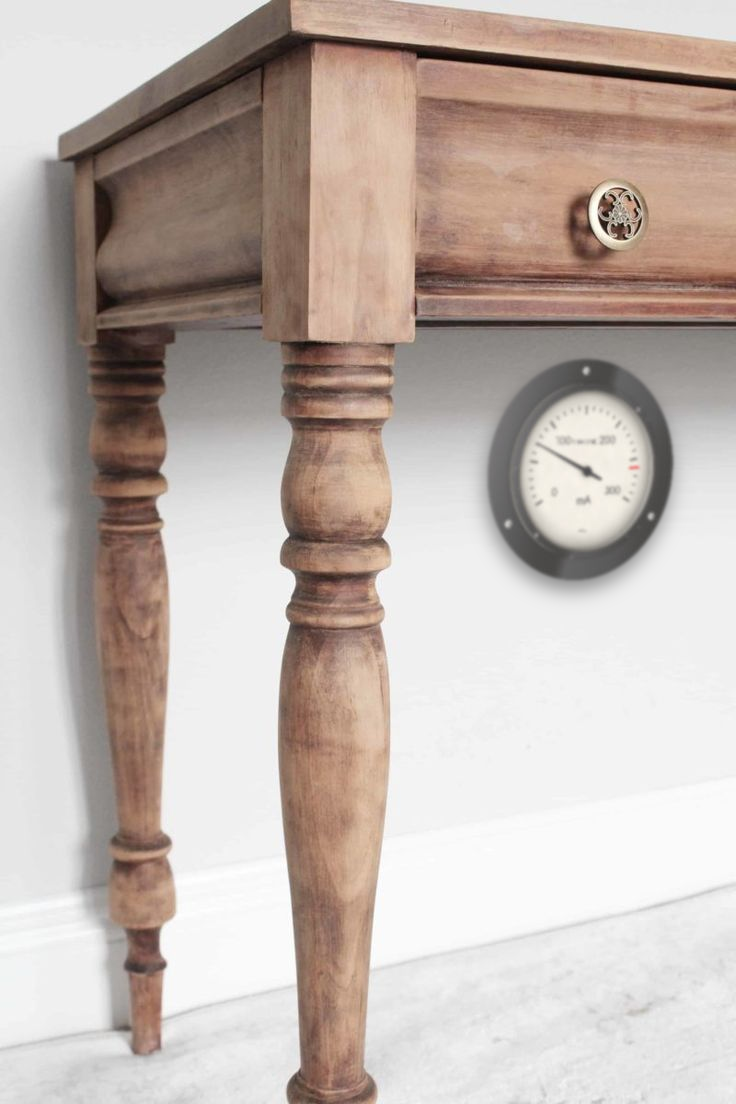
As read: 70,mA
